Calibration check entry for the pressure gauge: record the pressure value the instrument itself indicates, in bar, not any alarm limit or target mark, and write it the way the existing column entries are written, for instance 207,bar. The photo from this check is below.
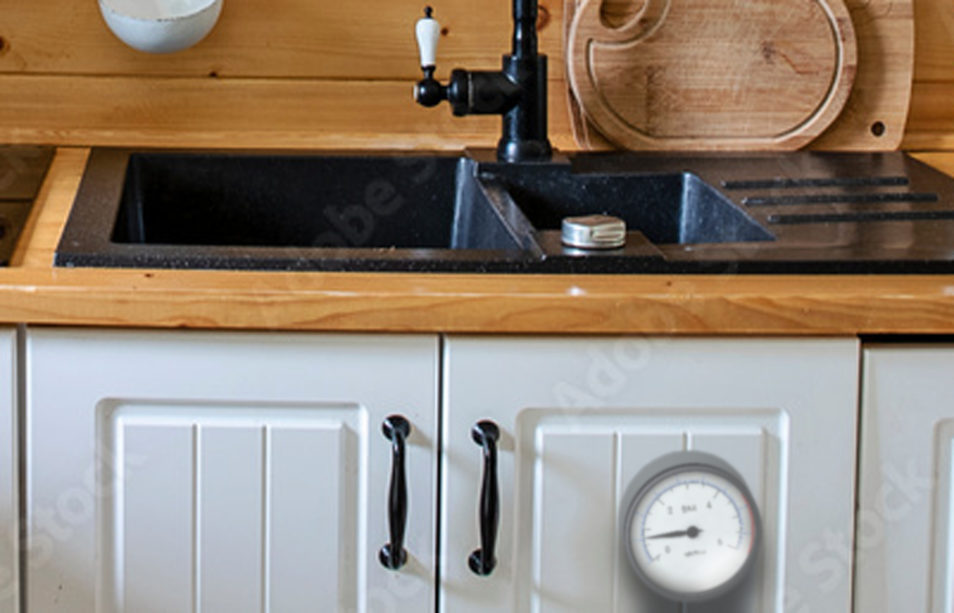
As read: 0.75,bar
